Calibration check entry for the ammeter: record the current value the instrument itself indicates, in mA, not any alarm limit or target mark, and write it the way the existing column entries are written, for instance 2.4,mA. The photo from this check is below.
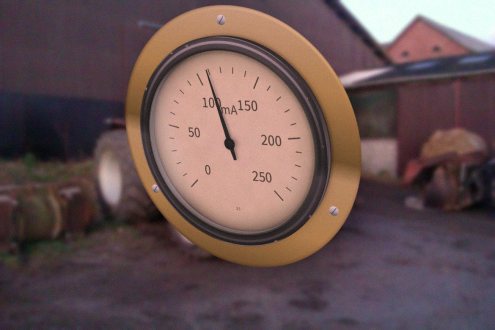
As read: 110,mA
